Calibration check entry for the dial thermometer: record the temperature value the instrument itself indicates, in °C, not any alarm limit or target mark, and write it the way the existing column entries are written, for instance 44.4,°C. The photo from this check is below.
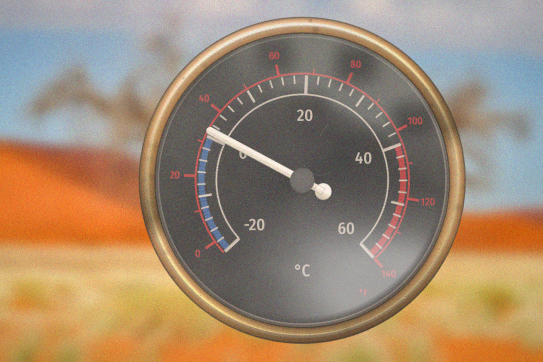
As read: 1,°C
